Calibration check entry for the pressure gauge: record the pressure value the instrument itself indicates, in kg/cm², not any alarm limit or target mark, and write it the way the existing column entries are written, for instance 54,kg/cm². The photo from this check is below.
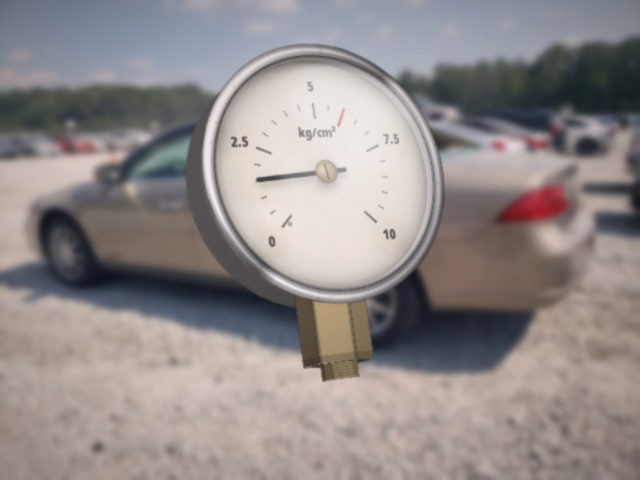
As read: 1.5,kg/cm²
